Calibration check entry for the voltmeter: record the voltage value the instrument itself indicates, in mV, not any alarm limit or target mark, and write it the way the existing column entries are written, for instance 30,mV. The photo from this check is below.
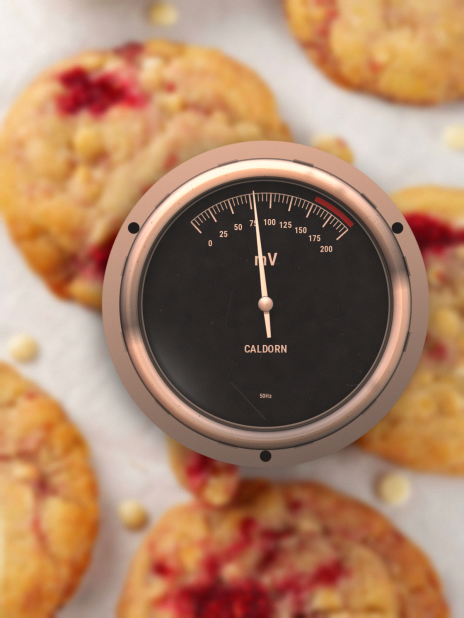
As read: 80,mV
